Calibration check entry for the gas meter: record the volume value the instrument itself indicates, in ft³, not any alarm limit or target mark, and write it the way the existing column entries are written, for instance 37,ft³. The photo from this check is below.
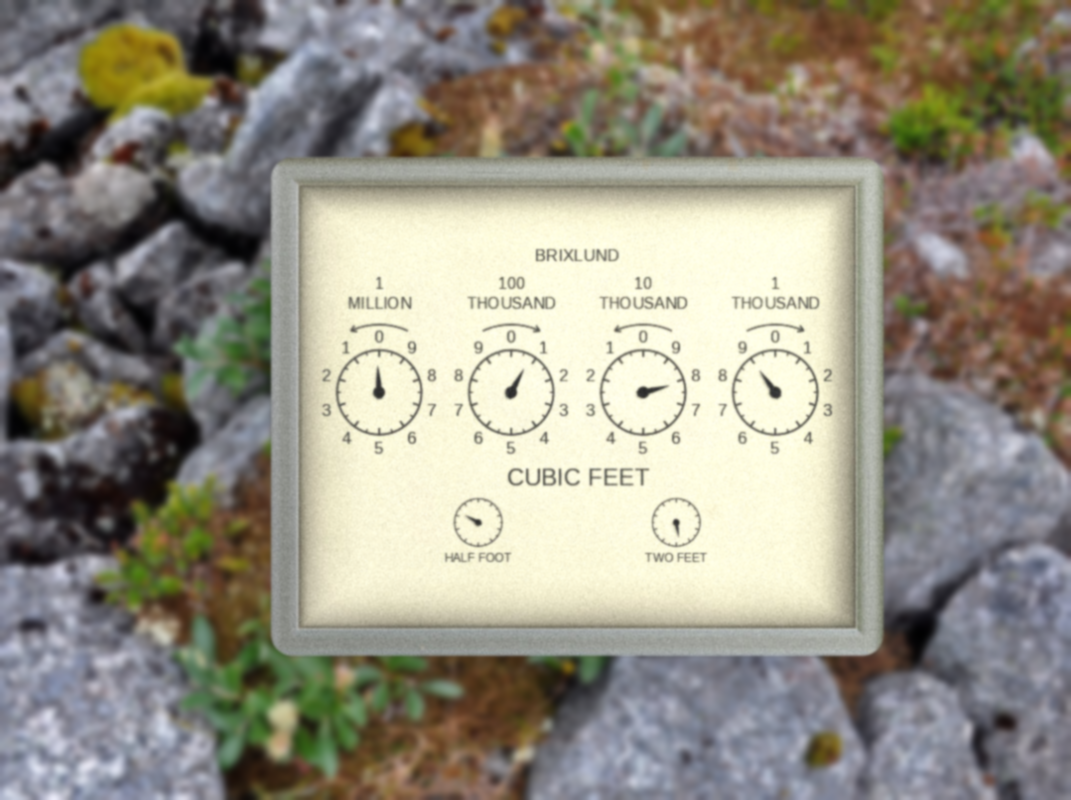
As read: 7900,ft³
